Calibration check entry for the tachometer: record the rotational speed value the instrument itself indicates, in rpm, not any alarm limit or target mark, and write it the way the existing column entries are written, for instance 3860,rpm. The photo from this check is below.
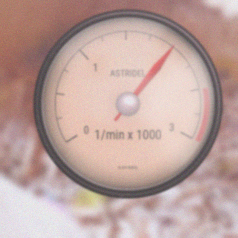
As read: 2000,rpm
